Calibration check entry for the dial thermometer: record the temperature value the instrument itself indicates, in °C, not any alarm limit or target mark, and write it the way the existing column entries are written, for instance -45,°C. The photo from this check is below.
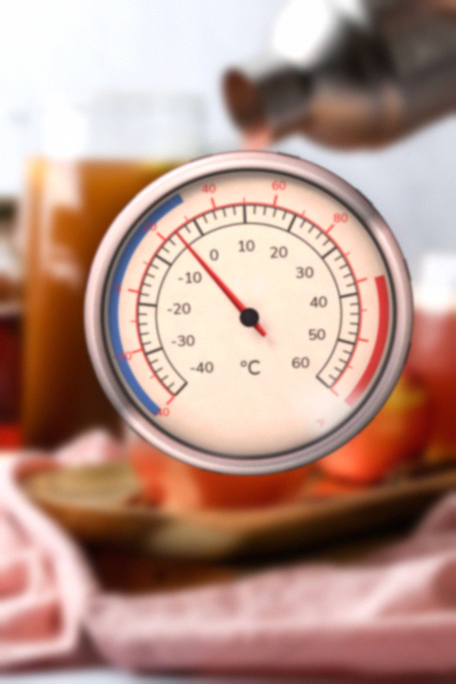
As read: -4,°C
